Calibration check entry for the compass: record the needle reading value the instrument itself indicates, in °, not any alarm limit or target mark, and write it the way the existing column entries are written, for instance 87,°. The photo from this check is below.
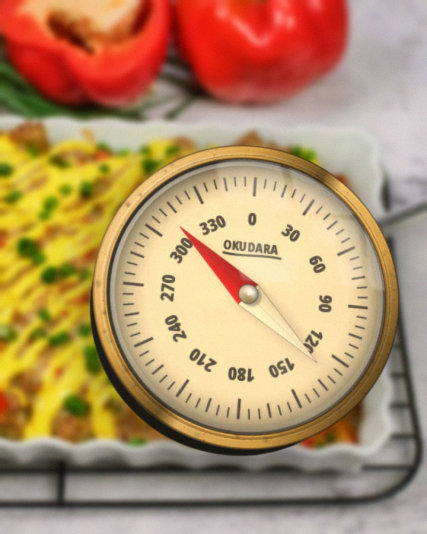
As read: 310,°
